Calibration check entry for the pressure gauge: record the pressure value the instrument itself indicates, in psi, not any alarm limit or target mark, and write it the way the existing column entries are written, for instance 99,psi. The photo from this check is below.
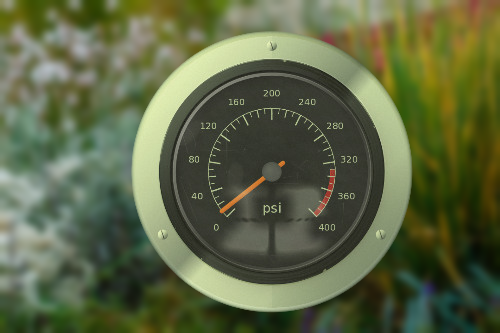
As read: 10,psi
